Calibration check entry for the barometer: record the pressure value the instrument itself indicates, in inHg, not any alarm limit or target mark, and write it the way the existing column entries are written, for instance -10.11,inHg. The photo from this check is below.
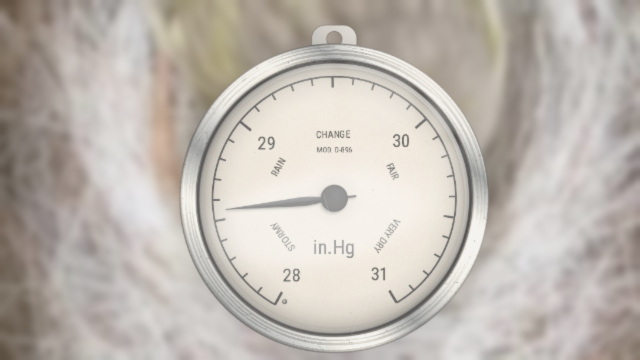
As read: 28.55,inHg
